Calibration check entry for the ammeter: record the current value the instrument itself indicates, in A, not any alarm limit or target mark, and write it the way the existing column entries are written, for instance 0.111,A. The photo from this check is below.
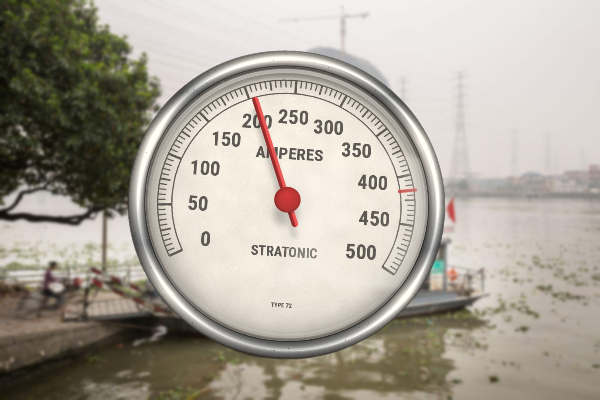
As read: 205,A
